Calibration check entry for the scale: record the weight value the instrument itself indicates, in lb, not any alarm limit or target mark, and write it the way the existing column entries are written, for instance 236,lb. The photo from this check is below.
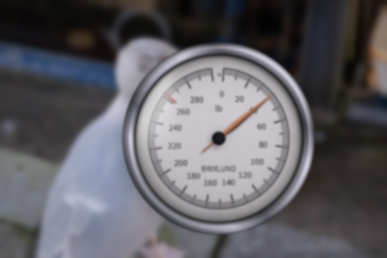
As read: 40,lb
